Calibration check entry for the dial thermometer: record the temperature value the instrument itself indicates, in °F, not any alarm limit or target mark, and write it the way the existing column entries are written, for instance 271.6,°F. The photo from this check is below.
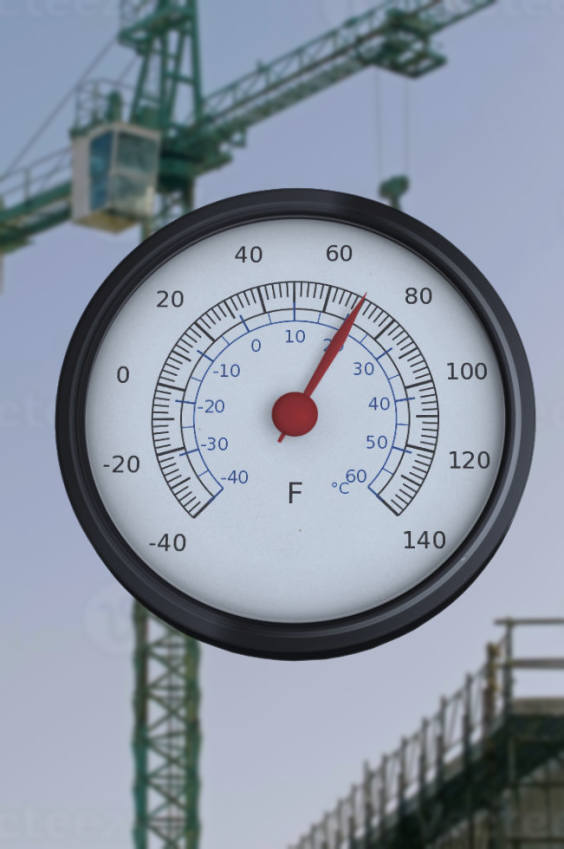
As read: 70,°F
